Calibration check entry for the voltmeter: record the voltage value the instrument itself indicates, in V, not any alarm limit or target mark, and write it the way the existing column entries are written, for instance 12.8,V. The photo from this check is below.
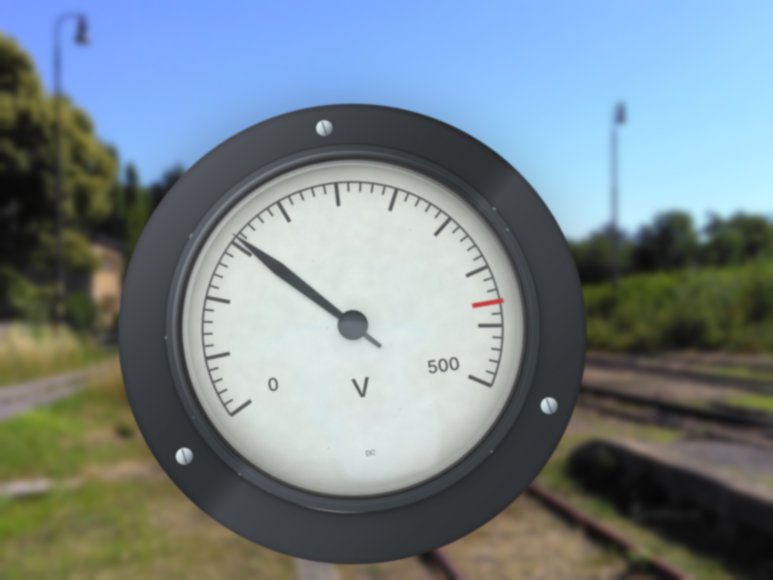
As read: 155,V
